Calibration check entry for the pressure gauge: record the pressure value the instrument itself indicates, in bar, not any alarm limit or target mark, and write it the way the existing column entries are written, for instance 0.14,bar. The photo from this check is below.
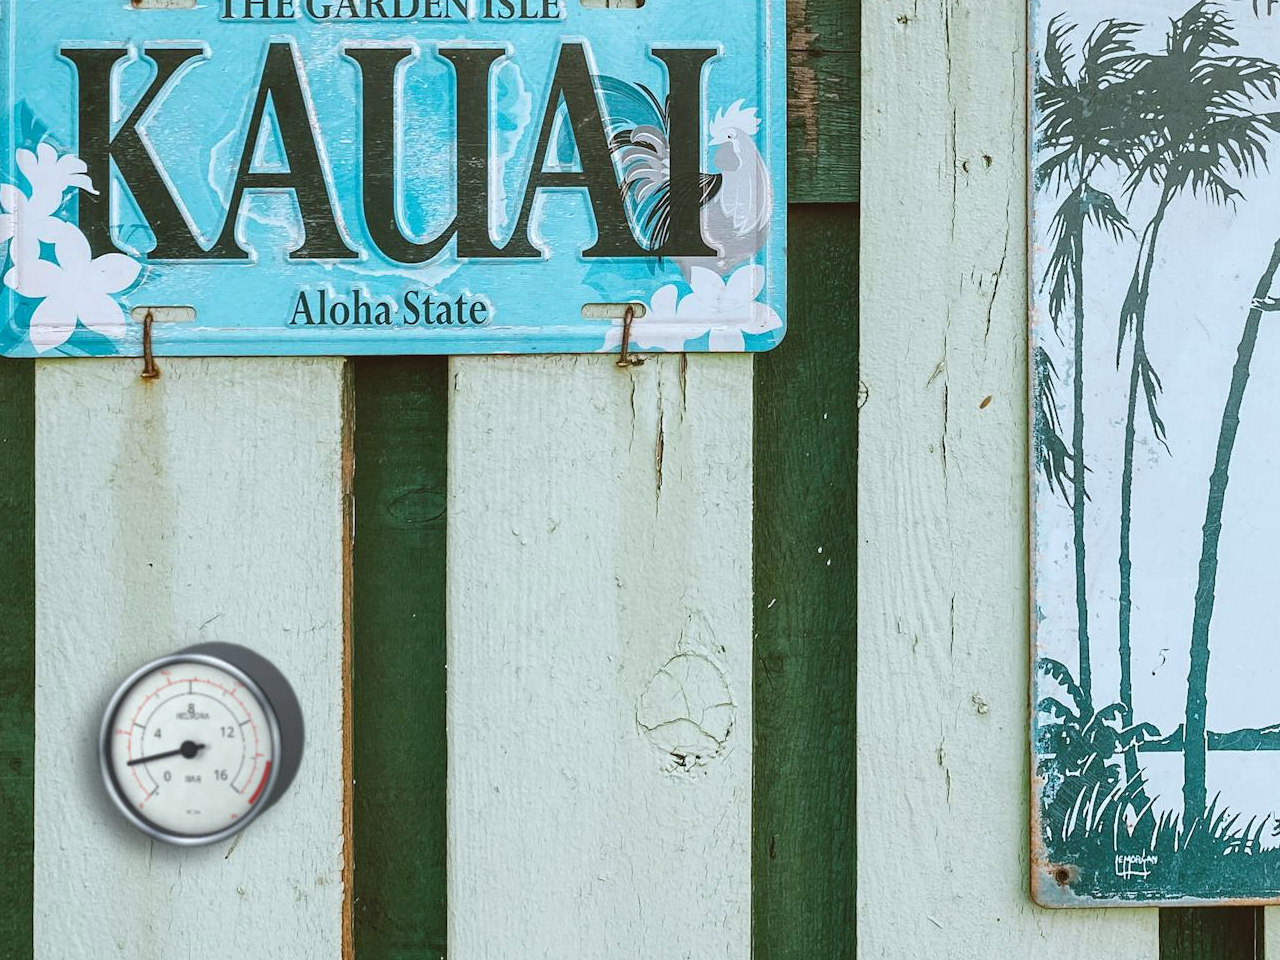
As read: 2,bar
